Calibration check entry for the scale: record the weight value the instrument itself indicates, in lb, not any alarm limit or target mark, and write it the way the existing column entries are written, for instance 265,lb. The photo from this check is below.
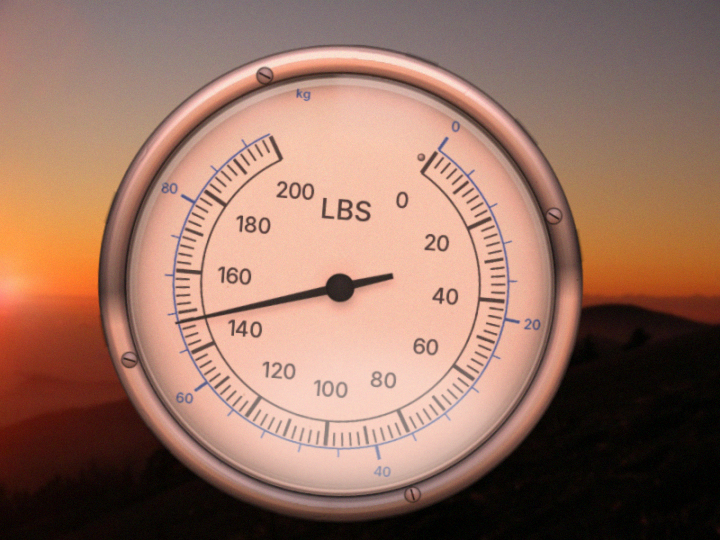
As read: 148,lb
